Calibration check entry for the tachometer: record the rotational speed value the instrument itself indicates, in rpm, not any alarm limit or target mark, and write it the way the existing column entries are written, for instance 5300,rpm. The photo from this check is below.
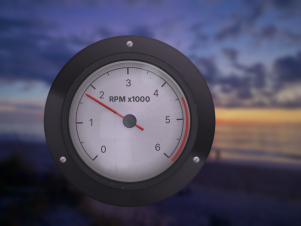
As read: 1750,rpm
